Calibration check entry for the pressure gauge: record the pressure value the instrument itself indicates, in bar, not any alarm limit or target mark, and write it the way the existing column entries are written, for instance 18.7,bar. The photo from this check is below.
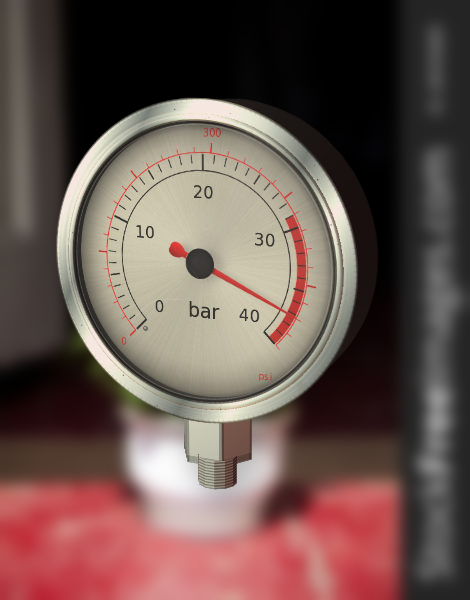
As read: 37,bar
